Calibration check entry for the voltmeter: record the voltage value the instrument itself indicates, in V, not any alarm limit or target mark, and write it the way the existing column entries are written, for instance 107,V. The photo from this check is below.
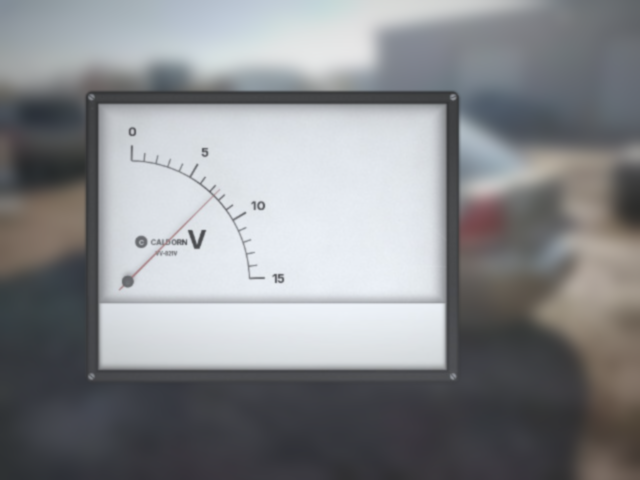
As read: 7.5,V
